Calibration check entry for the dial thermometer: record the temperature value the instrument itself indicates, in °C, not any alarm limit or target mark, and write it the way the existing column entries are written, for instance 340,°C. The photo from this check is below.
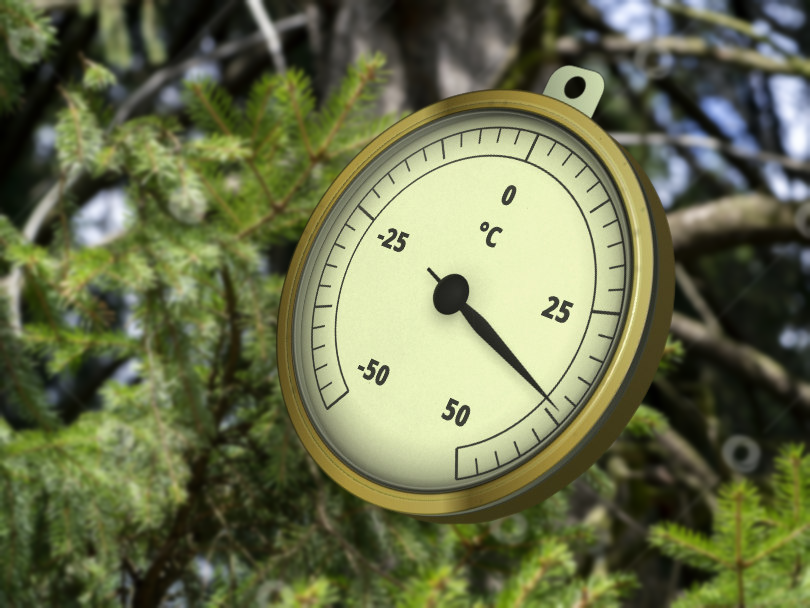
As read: 36.25,°C
